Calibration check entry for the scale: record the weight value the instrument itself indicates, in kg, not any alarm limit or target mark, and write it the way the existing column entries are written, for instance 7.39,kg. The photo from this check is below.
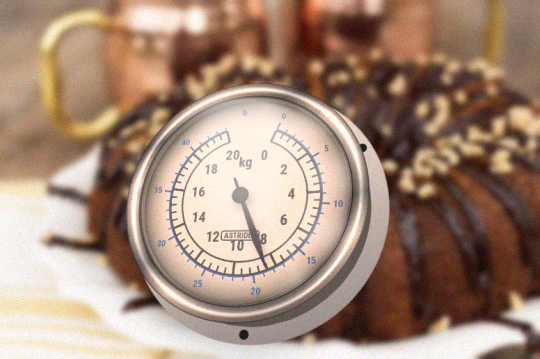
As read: 8.4,kg
